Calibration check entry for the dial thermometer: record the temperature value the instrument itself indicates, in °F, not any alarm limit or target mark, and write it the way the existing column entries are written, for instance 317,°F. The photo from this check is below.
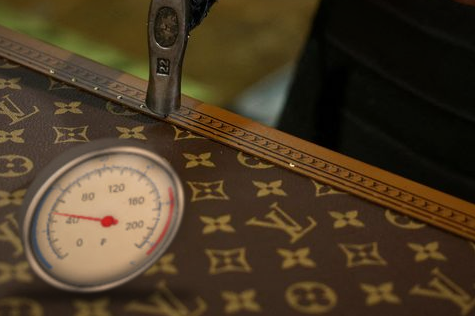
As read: 50,°F
